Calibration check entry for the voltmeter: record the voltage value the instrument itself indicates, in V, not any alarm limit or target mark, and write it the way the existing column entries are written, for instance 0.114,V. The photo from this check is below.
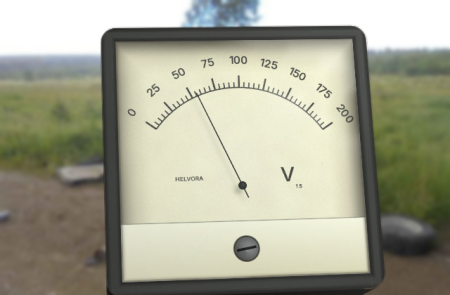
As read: 55,V
